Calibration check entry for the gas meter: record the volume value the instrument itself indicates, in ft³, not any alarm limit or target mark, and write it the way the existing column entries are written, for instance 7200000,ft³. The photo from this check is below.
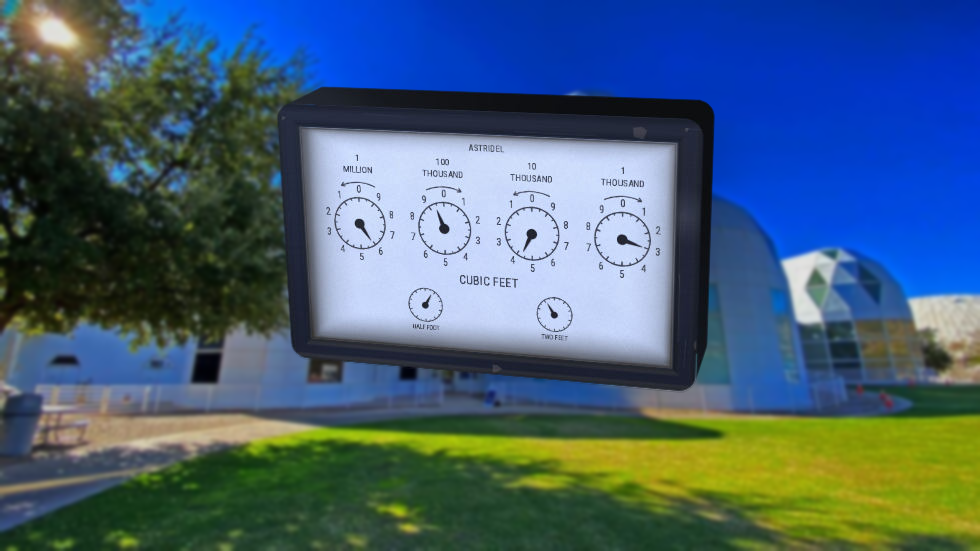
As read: 594300,ft³
